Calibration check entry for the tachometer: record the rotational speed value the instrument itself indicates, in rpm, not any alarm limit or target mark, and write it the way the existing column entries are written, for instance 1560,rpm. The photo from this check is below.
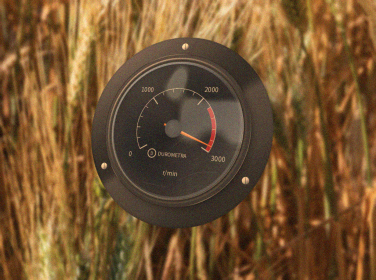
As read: 2900,rpm
